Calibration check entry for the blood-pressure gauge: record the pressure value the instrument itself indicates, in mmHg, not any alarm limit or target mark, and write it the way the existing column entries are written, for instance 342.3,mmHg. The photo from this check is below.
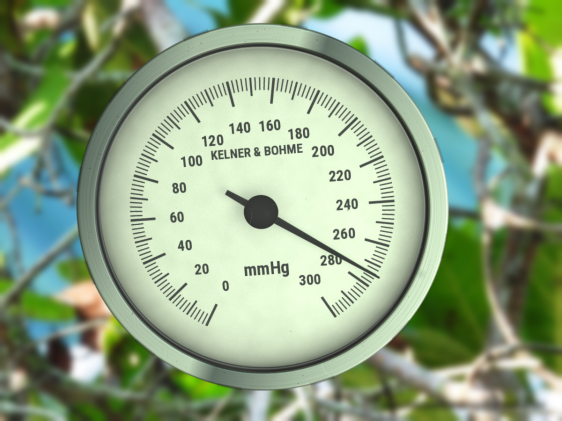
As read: 274,mmHg
